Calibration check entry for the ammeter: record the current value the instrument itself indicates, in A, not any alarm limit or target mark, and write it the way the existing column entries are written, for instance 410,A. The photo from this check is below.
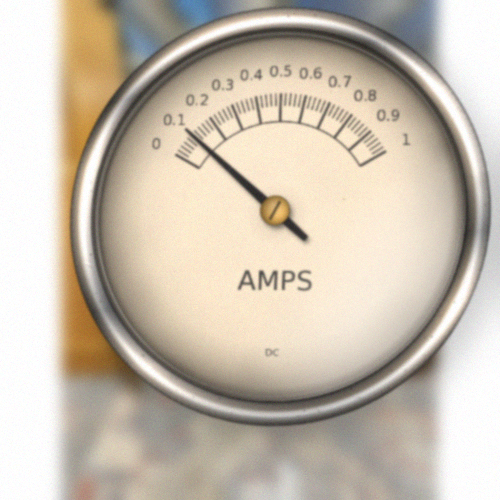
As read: 0.1,A
